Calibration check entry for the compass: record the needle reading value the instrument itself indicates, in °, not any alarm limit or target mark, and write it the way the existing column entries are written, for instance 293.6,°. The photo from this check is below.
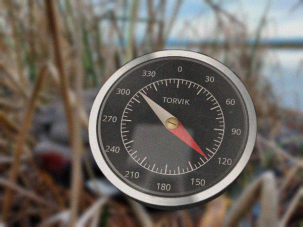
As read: 130,°
